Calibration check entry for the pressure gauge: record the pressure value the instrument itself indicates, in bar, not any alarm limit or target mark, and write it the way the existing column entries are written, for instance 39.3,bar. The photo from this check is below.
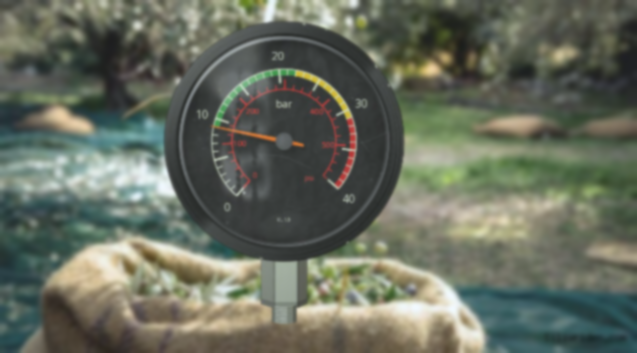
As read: 9,bar
